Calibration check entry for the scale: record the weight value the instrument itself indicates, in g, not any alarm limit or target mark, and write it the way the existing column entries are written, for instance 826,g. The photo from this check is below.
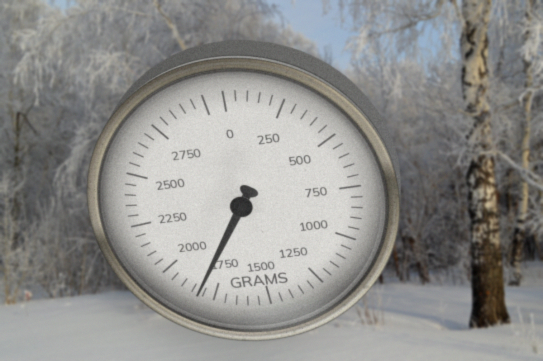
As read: 1825,g
